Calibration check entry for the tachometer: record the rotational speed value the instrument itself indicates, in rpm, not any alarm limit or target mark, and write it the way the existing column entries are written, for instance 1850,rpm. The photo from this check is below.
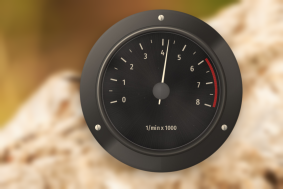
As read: 4250,rpm
